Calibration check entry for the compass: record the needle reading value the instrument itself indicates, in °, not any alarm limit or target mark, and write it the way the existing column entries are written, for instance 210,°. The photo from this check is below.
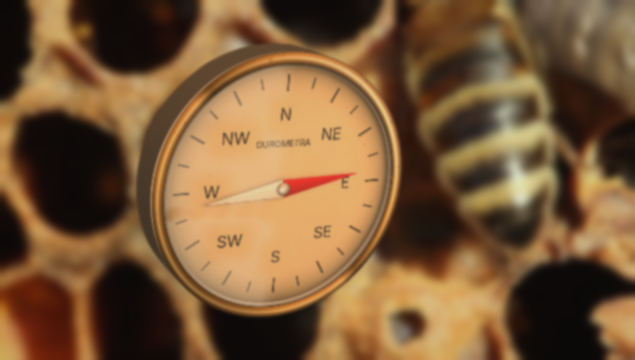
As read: 82.5,°
